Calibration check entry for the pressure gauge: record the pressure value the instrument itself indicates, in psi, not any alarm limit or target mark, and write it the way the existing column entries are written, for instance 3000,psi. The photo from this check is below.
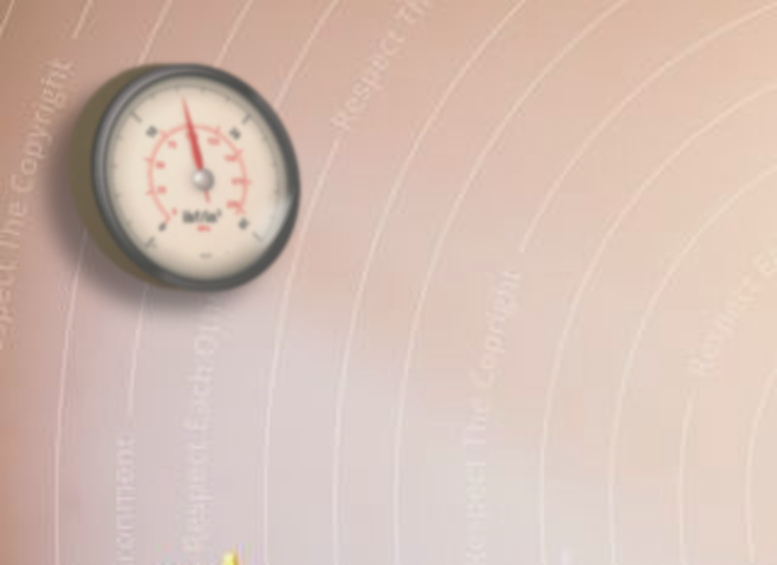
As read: 14,psi
